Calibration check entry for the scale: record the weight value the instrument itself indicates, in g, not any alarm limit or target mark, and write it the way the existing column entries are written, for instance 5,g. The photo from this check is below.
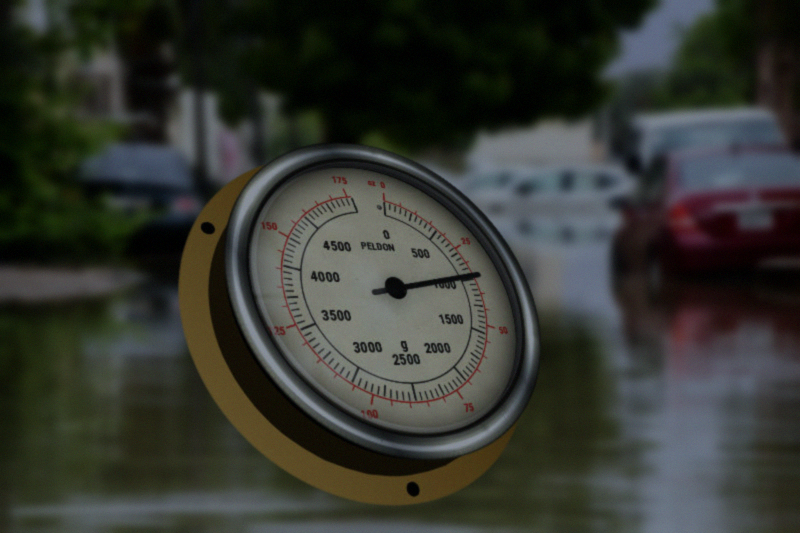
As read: 1000,g
